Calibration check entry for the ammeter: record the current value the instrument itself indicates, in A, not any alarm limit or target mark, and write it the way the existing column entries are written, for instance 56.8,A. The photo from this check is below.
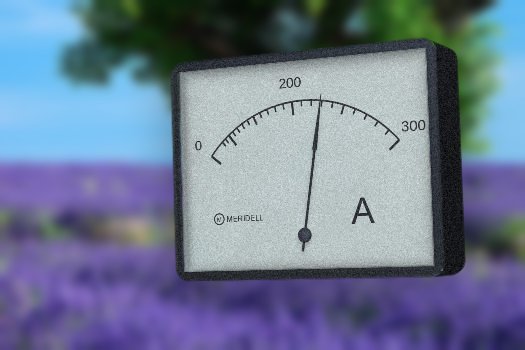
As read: 230,A
